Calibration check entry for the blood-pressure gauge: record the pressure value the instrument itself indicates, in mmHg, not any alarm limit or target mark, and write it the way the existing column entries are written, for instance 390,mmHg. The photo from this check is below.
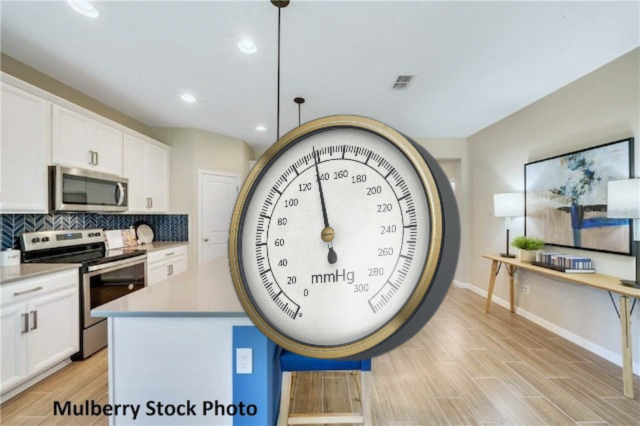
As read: 140,mmHg
